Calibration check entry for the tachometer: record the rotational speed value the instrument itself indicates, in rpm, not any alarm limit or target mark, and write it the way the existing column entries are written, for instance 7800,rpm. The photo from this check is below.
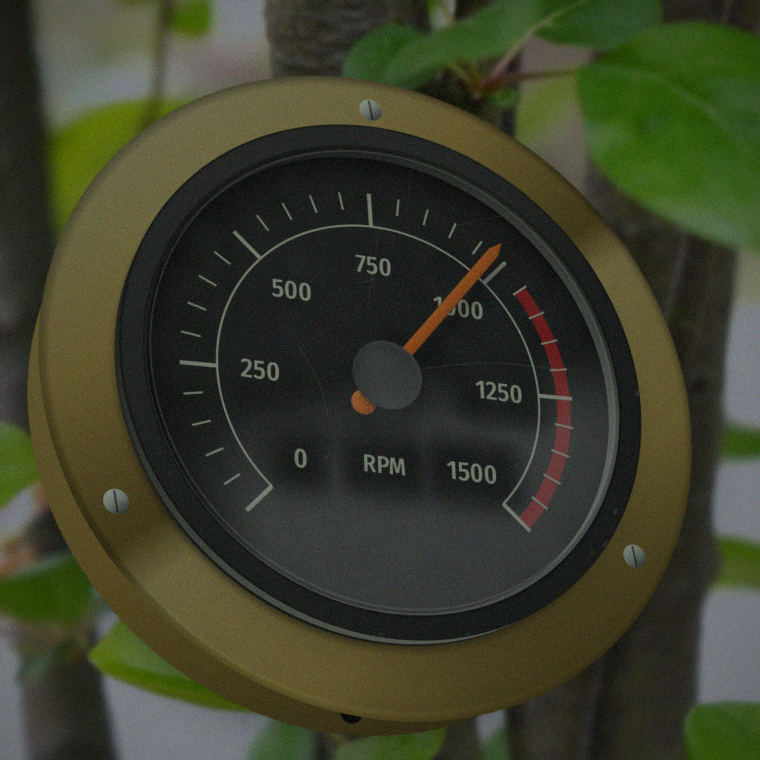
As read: 975,rpm
